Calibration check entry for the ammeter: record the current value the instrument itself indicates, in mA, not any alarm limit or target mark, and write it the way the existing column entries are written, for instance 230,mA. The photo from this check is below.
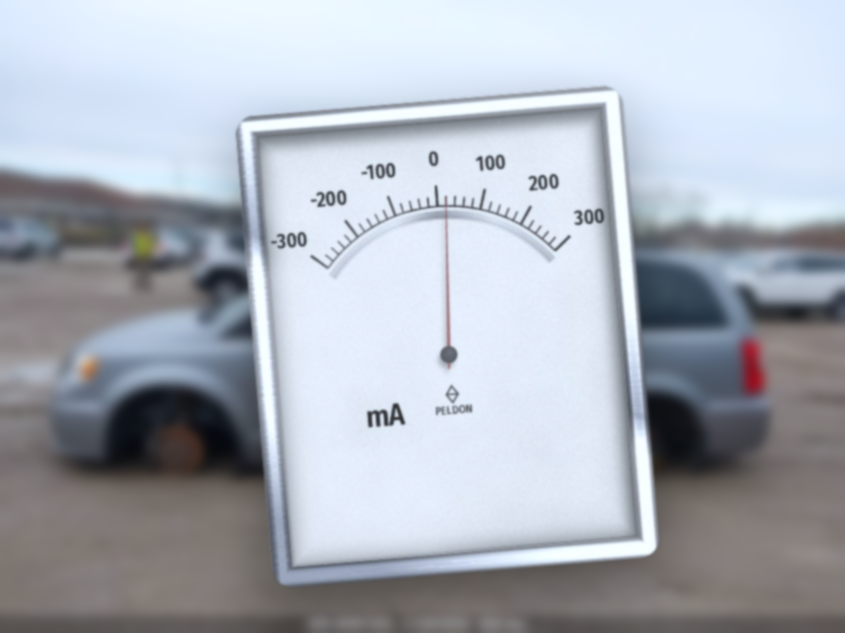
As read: 20,mA
